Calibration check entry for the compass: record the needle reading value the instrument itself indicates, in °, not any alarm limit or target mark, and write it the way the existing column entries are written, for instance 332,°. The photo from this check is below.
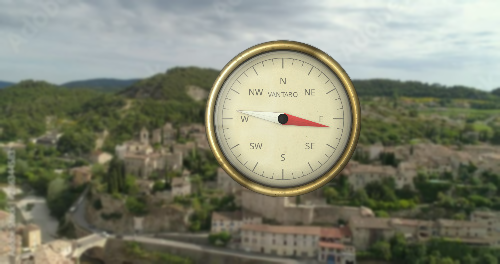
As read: 100,°
